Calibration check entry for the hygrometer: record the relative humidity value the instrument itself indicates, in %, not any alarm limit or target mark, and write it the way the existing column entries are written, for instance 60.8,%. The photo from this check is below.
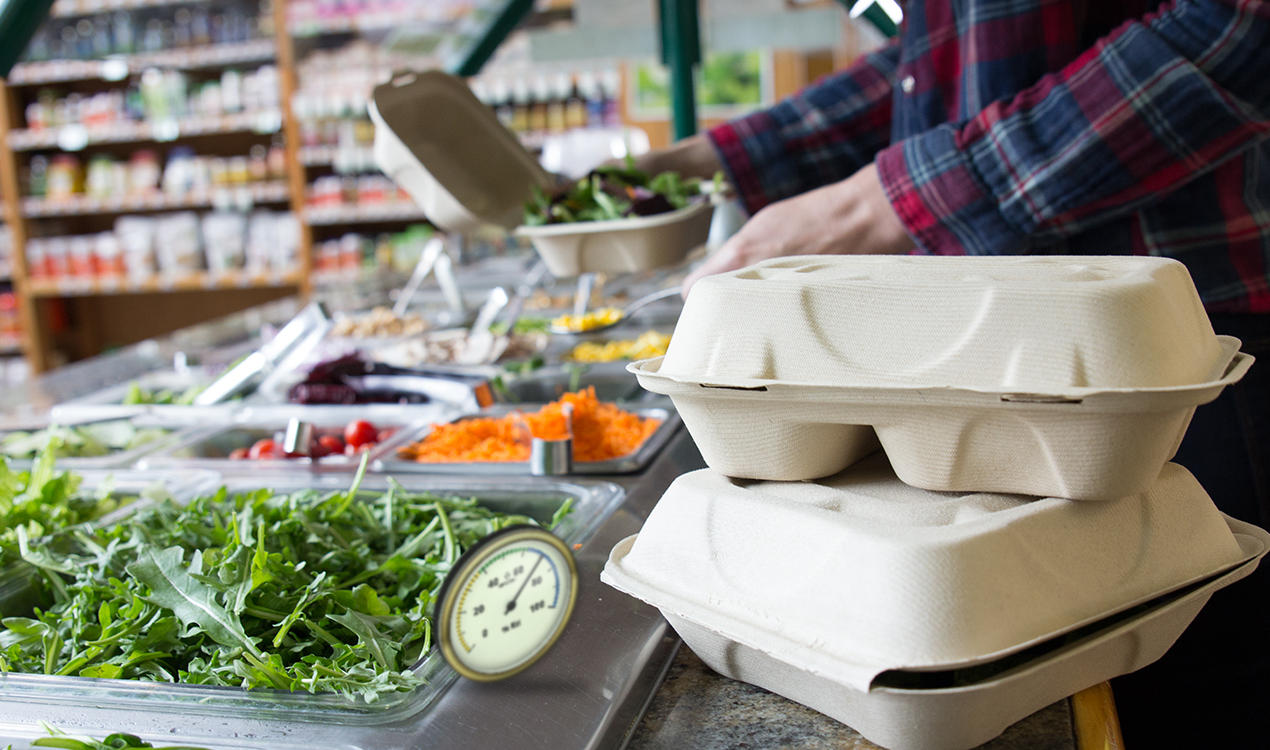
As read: 70,%
